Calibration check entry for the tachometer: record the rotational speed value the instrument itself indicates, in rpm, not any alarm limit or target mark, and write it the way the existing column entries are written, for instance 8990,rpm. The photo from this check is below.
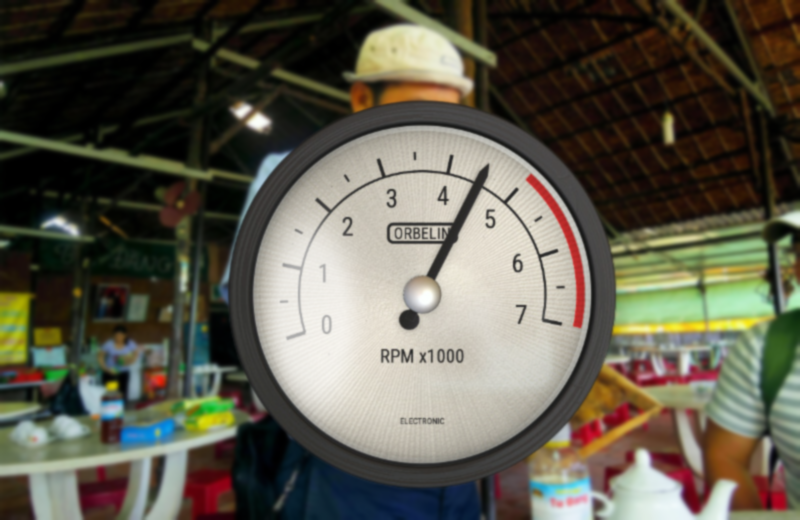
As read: 4500,rpm
